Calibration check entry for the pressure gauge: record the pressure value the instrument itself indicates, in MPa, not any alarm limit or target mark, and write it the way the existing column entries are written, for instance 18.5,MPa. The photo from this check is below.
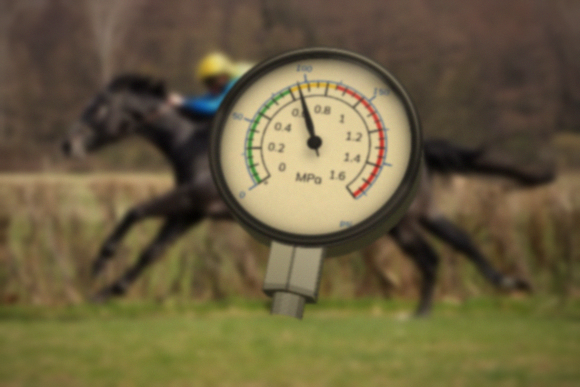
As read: 0.65,MPa
